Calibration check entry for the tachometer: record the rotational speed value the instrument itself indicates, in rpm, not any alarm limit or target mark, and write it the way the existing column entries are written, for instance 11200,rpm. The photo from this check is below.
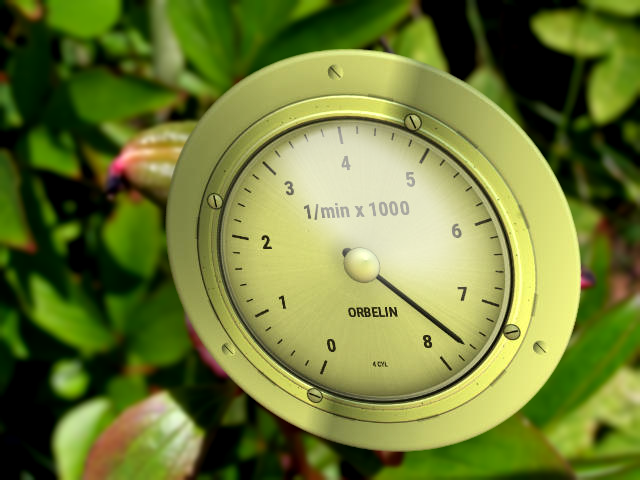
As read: 7600,rpm
